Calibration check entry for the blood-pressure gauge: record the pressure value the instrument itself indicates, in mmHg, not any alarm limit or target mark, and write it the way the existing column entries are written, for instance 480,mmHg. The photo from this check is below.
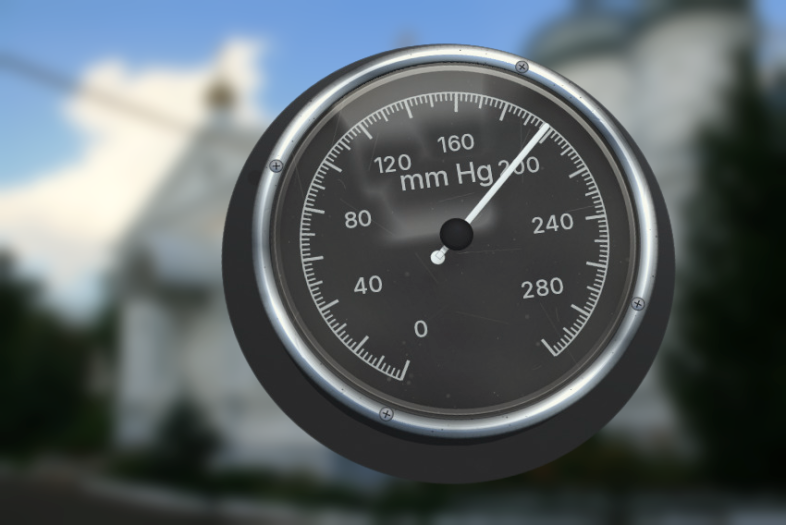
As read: 198,mmHg
